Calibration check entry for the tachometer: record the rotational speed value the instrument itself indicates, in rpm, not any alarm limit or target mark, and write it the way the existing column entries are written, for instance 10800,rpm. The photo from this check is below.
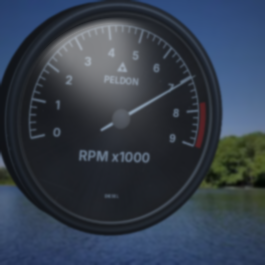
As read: 7000,rpm
